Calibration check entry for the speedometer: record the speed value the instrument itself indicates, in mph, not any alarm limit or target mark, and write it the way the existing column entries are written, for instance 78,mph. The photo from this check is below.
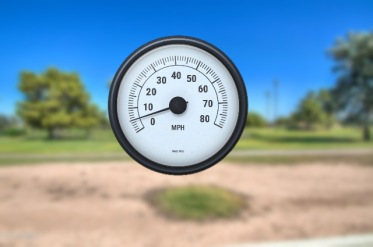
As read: 5,mph
